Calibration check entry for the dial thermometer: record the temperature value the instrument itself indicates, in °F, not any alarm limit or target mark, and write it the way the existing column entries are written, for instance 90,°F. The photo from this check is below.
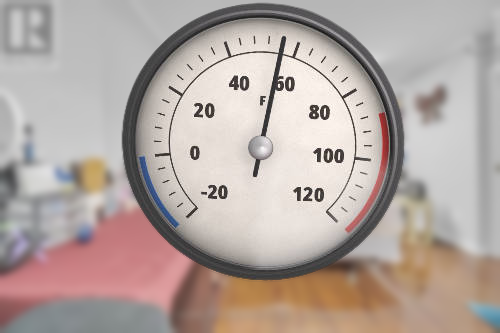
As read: 56,°F
